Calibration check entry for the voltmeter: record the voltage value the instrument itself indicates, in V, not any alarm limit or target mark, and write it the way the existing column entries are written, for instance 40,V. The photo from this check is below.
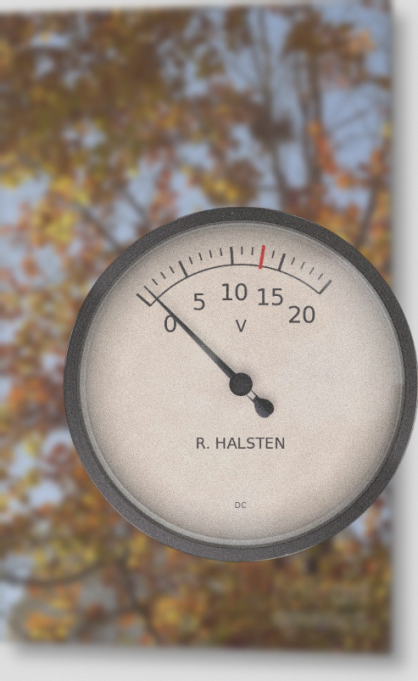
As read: 1,V
